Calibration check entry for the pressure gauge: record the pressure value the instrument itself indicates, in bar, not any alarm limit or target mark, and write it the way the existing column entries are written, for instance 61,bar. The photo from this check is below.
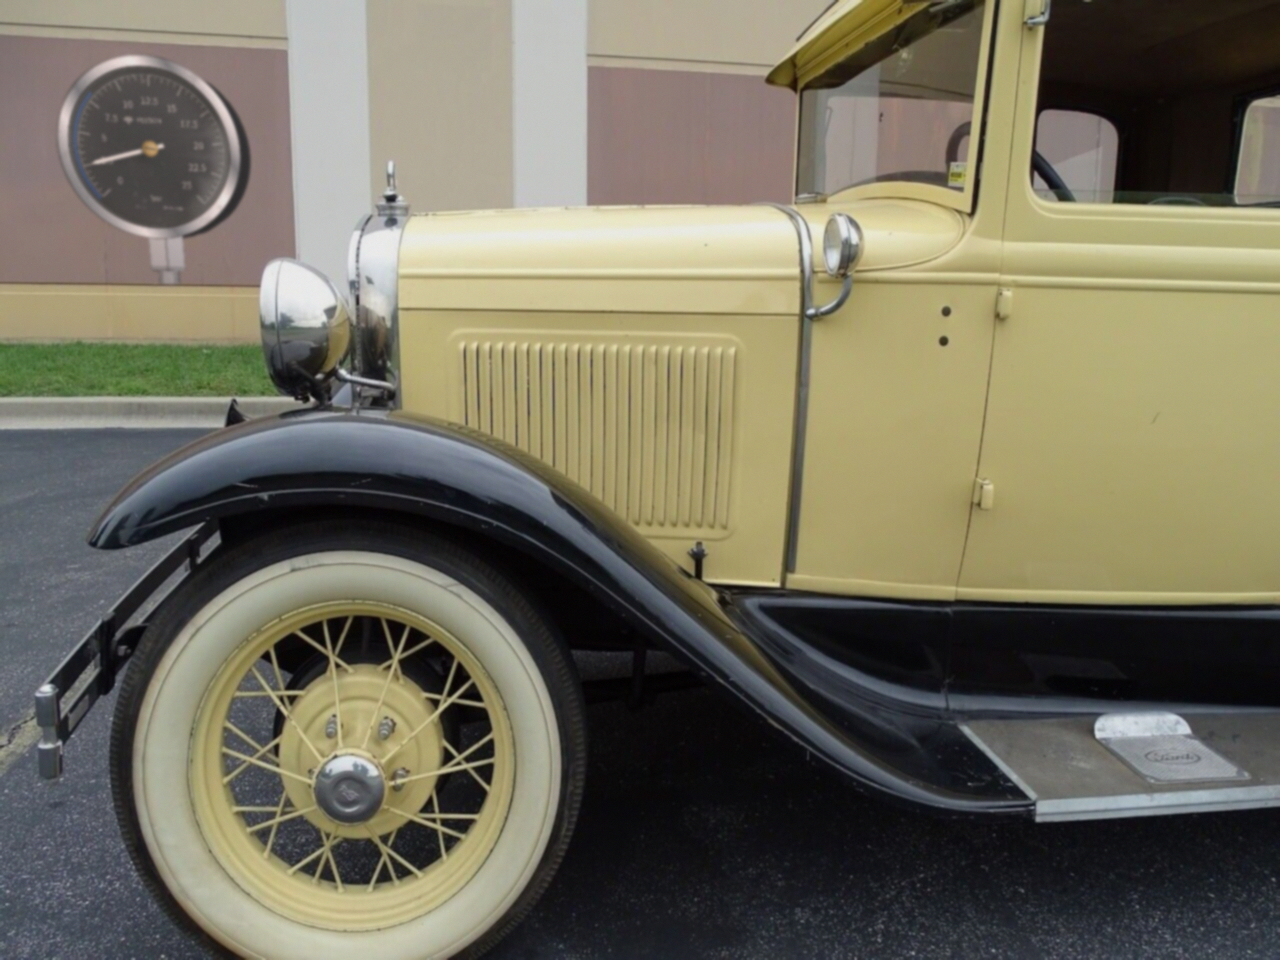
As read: 2.5,bar
